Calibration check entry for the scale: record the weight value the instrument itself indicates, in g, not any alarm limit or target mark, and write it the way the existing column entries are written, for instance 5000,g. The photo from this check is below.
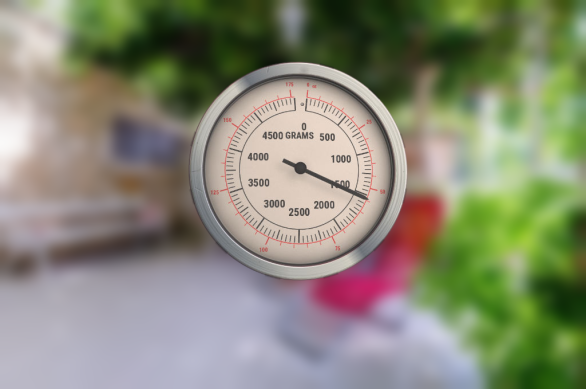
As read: 1550,g
